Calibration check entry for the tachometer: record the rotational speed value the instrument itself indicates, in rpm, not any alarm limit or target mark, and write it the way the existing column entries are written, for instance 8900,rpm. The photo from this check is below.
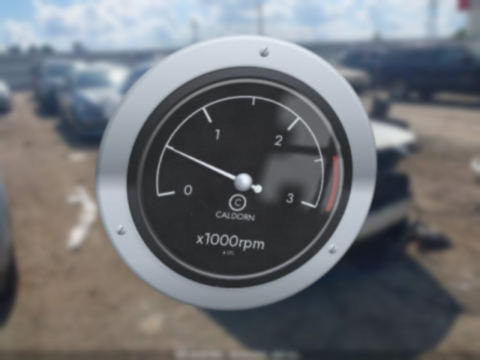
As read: 500,rpm
